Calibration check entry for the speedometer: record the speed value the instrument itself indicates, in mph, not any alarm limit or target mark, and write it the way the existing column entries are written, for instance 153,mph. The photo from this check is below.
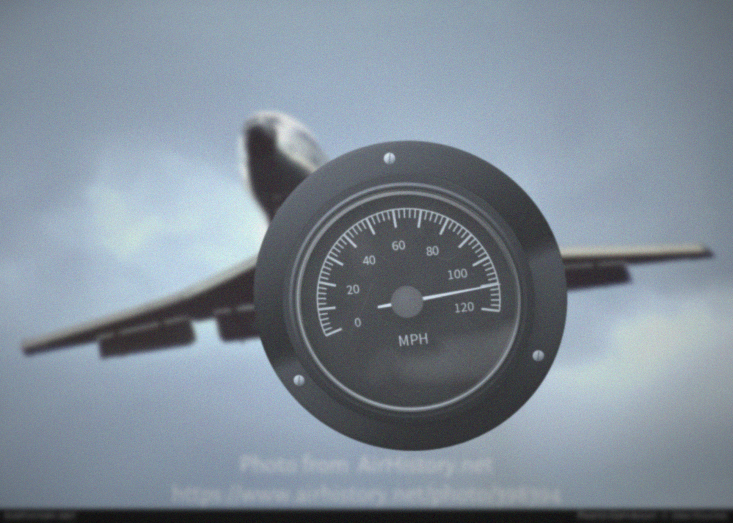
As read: 110,mph
